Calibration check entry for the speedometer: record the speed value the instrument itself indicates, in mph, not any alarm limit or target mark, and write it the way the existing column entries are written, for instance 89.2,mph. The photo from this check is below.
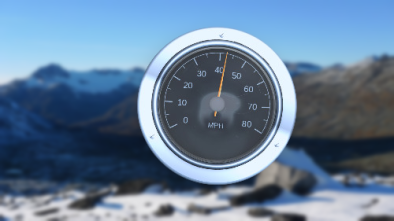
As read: 42.5,mph
